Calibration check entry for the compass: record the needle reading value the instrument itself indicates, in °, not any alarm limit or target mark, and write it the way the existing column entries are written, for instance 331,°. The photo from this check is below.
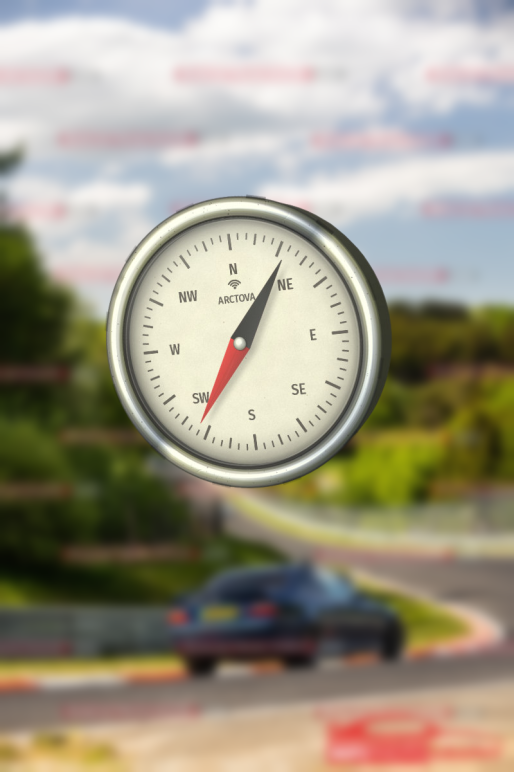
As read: 215,°
